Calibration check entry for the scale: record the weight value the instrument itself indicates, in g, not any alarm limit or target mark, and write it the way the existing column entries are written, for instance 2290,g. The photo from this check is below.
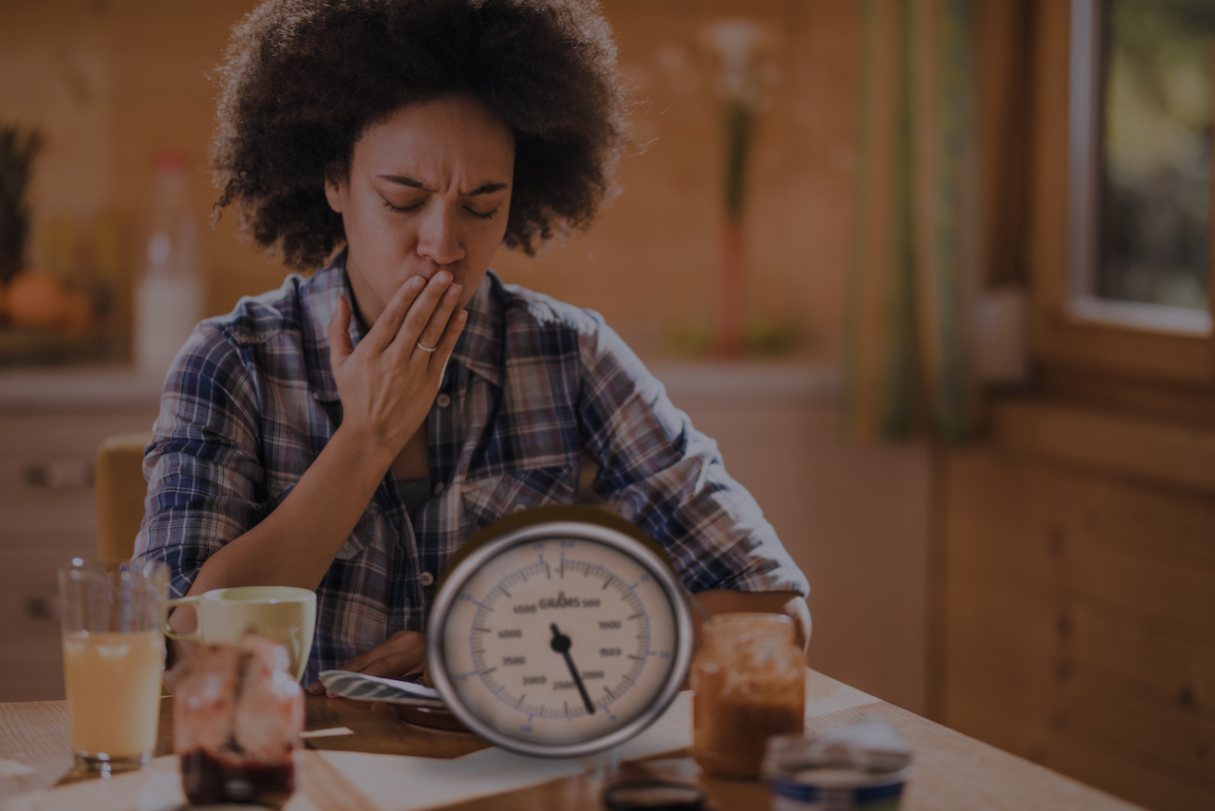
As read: 2250,g
